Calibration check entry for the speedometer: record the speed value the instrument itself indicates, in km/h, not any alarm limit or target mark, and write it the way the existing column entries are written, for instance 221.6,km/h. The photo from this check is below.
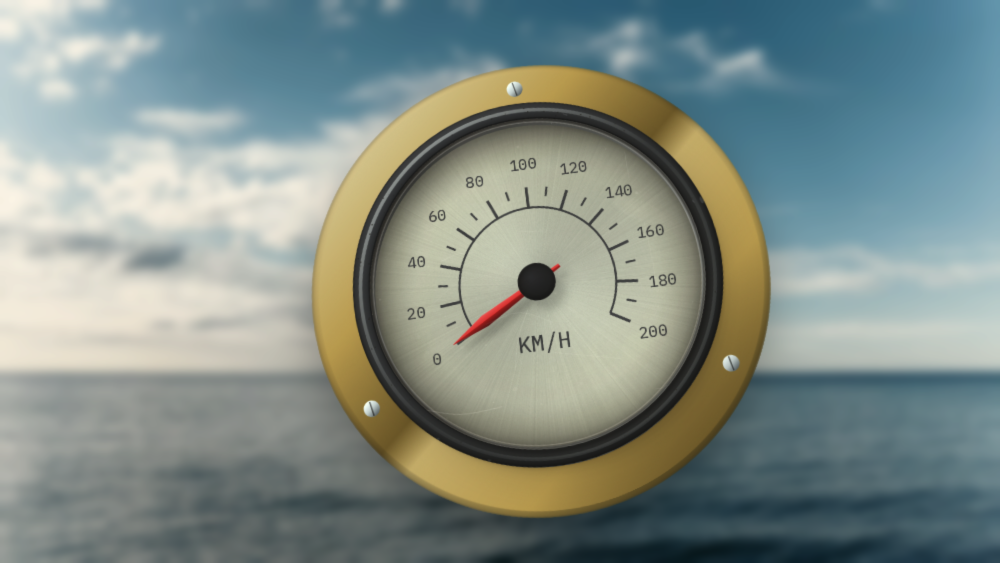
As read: 0,km/h
